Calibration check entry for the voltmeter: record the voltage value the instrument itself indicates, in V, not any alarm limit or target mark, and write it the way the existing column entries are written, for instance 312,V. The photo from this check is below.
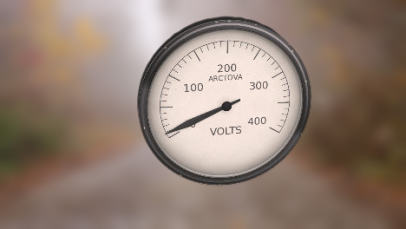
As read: 10,V
